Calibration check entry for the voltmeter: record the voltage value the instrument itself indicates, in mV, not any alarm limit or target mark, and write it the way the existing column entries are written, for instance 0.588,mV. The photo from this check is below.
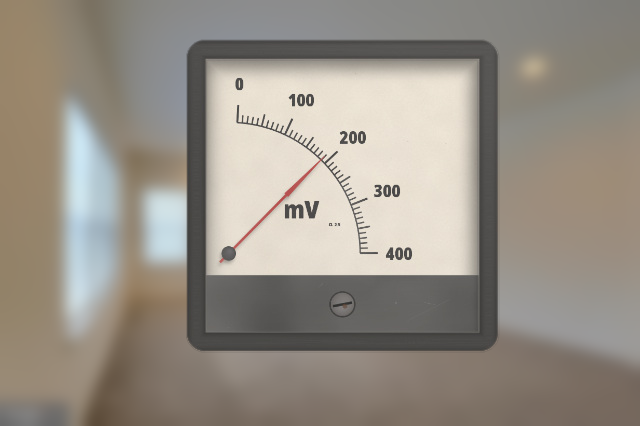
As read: 190,mV
